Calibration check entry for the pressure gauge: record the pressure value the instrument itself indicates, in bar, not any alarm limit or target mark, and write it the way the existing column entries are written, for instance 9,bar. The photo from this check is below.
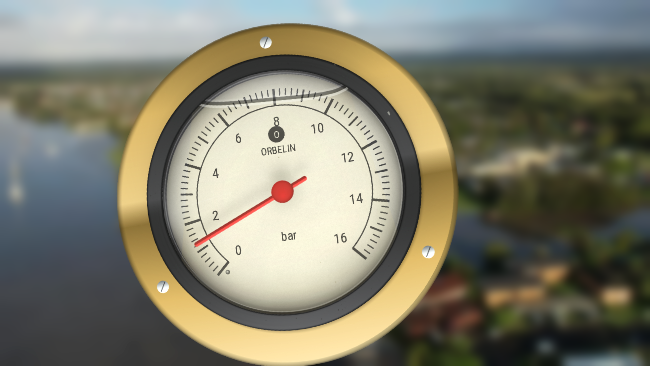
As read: 1.2,bar
